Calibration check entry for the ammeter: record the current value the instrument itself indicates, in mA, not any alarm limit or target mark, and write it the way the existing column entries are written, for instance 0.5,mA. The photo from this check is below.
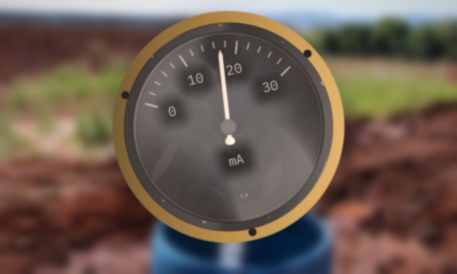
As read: 17,mA
